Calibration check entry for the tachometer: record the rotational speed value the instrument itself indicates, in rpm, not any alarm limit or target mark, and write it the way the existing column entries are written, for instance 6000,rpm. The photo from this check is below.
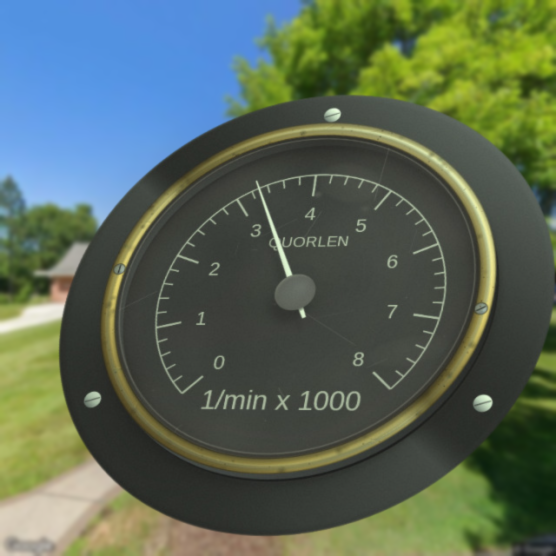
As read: 3300,rpm
